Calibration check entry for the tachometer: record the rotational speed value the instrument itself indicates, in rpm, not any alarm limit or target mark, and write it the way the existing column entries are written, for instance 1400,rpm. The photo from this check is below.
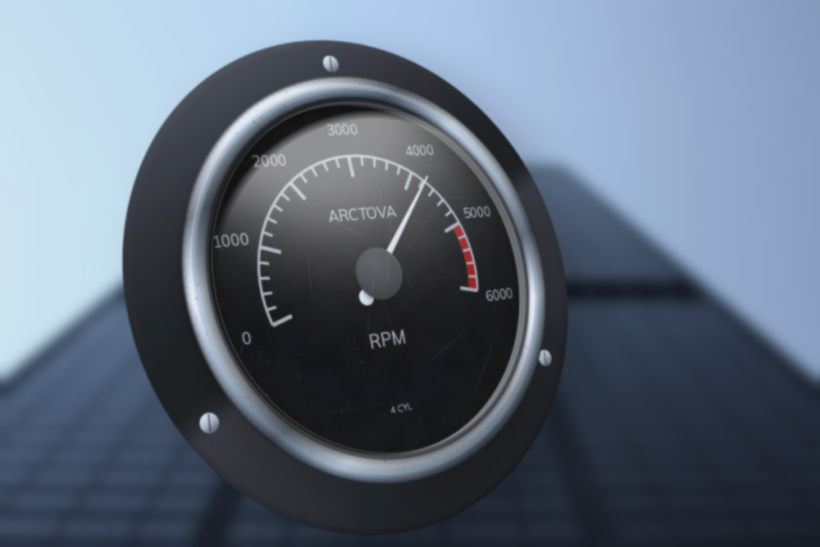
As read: 4200,rpm
